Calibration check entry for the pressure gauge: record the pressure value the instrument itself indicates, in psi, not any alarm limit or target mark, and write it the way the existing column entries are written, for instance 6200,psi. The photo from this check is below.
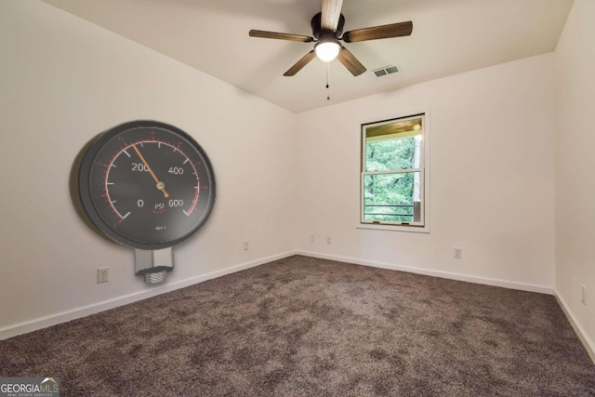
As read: 225,psi
